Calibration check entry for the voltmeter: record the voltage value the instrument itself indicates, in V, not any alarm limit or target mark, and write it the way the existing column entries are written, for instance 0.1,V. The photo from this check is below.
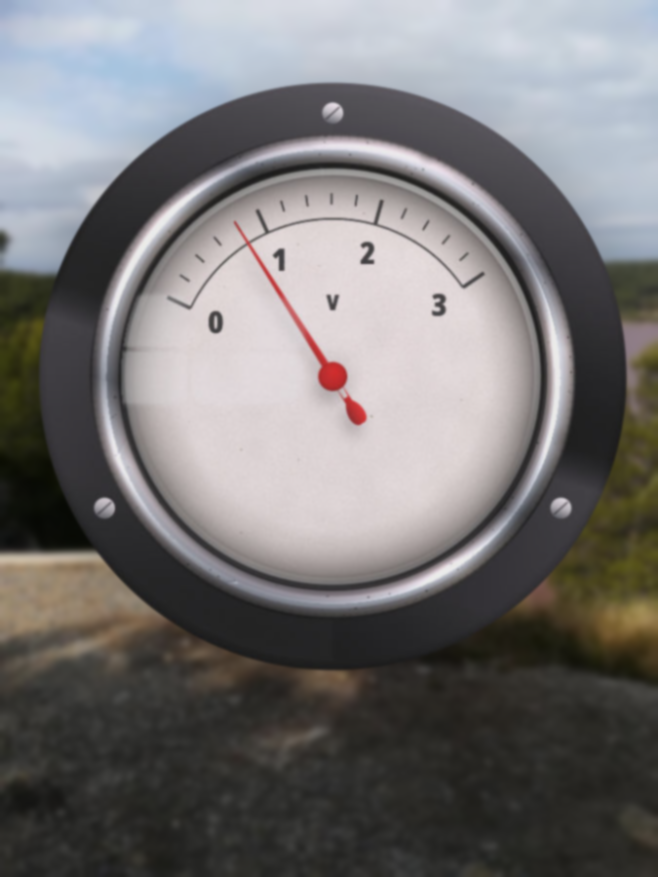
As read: 0.8,V
